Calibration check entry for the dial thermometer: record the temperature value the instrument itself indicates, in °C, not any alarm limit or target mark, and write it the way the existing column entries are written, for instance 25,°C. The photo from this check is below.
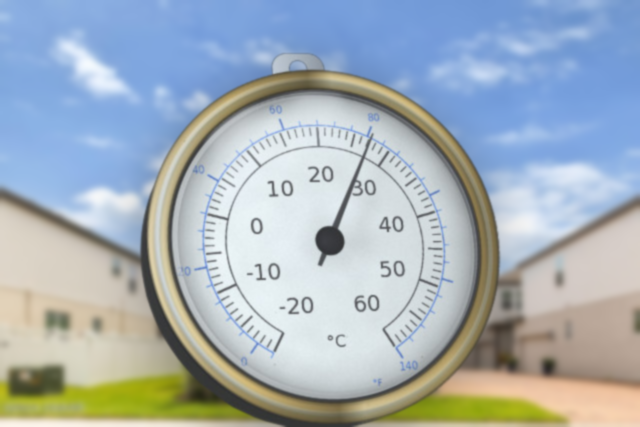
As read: 27,°C
